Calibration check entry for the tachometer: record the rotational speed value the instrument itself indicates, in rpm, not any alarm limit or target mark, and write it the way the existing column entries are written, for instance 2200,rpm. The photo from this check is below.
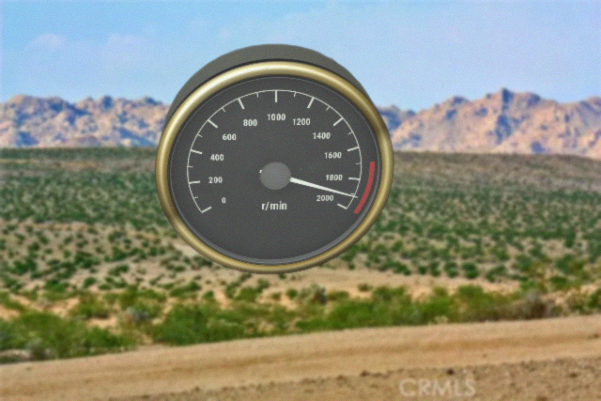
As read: 1900,rpm
